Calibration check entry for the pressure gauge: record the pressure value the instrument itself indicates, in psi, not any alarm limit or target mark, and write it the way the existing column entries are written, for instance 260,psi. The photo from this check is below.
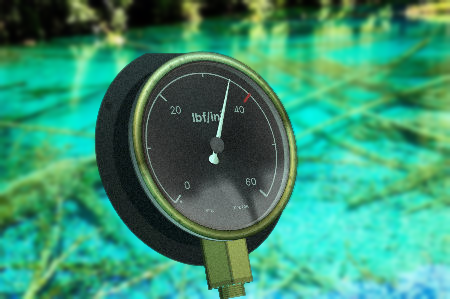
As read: 35,psi
